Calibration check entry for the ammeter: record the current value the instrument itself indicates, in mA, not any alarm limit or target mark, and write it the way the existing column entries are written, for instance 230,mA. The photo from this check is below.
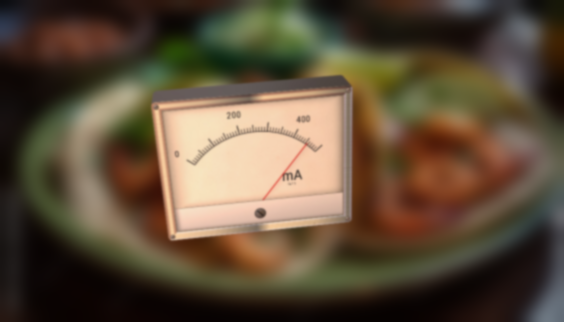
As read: 450,mA
